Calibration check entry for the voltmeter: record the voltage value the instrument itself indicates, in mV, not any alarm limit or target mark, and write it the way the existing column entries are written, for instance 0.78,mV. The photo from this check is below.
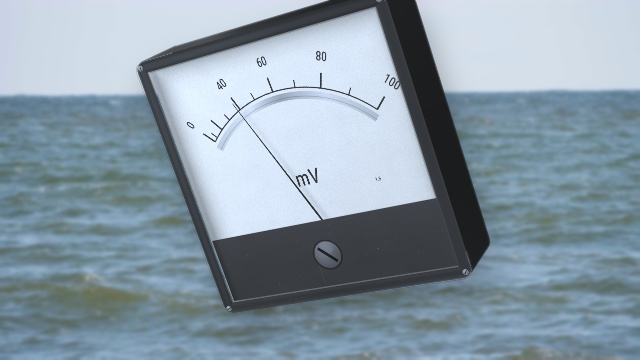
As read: 40,mV
